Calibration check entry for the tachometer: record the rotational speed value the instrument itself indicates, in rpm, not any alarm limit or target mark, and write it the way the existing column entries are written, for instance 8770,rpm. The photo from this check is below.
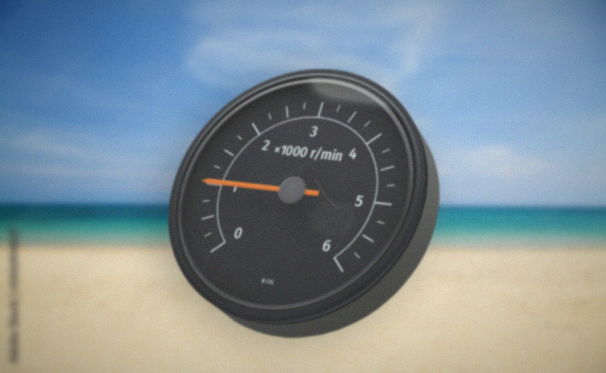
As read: 1000,rpm
